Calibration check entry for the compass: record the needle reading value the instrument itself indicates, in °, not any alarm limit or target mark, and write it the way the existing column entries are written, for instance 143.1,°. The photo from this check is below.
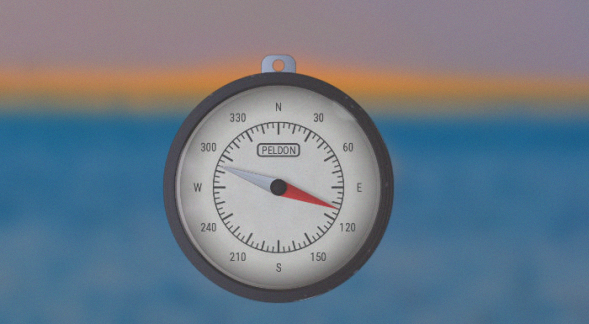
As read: 110,°
